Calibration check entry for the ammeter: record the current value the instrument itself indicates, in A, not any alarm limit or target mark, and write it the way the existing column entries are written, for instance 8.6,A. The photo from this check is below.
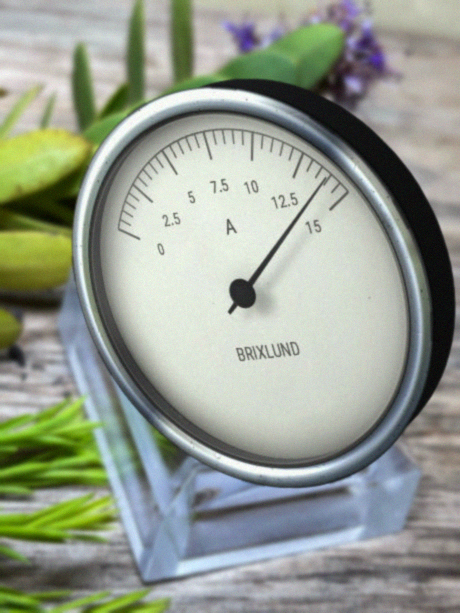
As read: 14,A
